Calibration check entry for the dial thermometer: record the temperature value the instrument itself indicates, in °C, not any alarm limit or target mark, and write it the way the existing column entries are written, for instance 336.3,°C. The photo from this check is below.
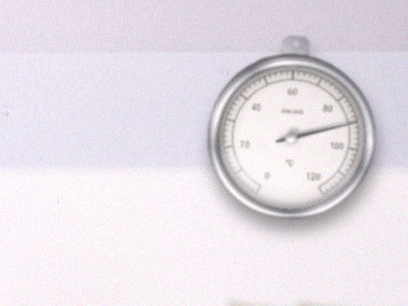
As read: 90,°C
